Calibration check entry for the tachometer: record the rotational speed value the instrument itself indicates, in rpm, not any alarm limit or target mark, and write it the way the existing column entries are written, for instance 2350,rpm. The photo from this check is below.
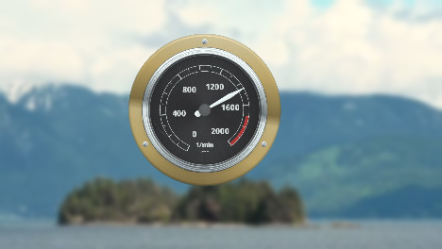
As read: 1450,rpm
